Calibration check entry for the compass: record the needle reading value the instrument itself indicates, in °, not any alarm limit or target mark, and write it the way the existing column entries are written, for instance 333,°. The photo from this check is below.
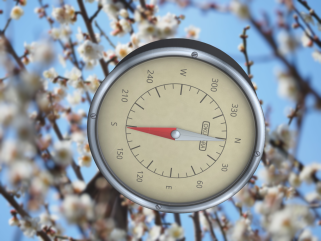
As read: 180,°
